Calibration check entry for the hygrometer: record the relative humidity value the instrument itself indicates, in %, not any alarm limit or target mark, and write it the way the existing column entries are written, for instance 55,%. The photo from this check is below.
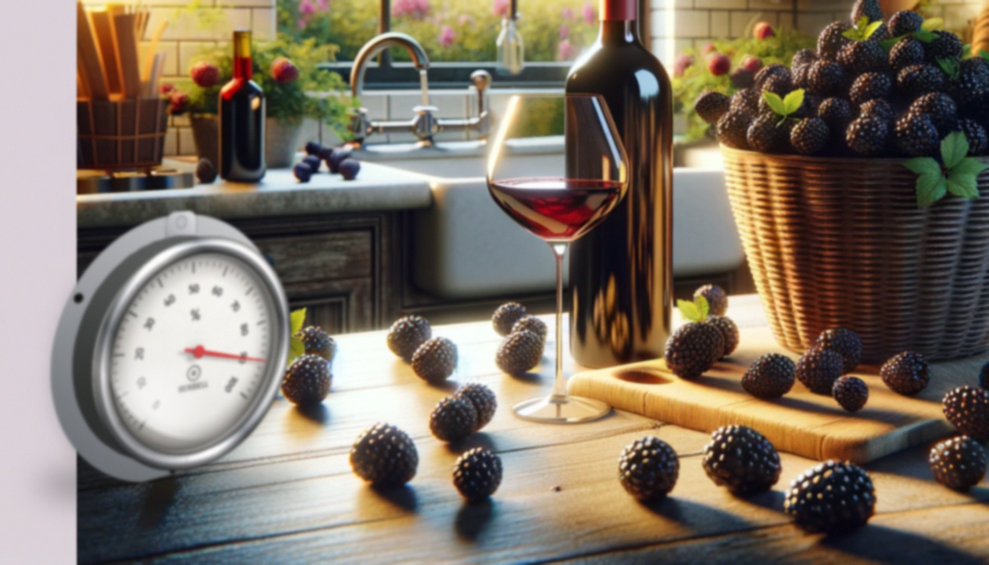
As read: 90,%
